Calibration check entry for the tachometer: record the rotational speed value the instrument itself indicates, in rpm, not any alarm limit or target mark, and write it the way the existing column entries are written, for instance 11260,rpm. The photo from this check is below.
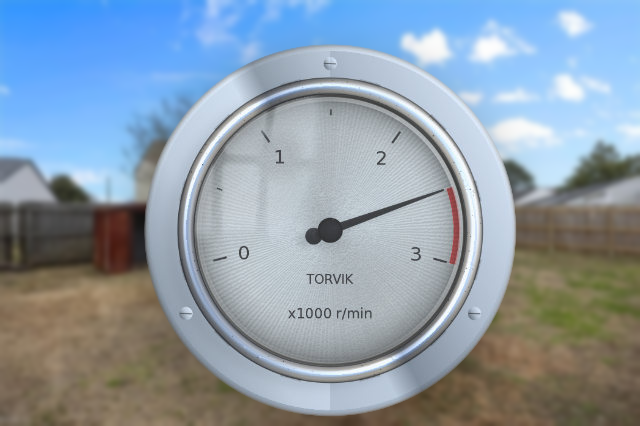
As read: 2500,rpm
